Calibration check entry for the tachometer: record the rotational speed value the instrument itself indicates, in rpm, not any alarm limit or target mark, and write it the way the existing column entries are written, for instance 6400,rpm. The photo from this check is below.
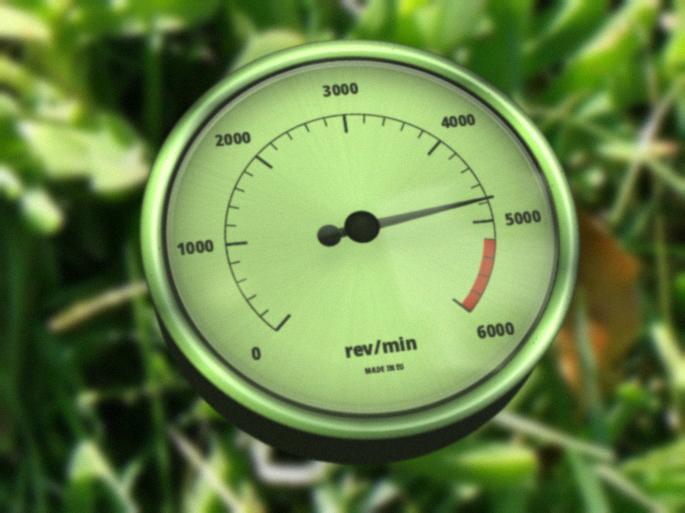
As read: 4800,rpm
